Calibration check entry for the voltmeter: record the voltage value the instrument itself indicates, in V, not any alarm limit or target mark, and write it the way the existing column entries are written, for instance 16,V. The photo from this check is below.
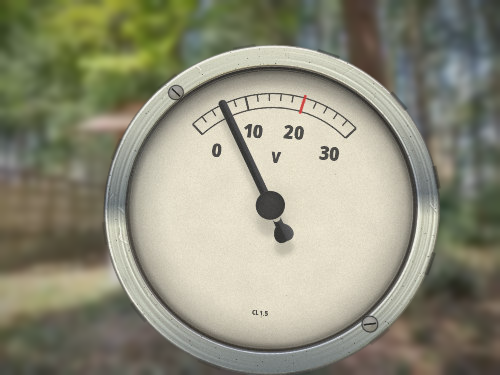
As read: 6,V
